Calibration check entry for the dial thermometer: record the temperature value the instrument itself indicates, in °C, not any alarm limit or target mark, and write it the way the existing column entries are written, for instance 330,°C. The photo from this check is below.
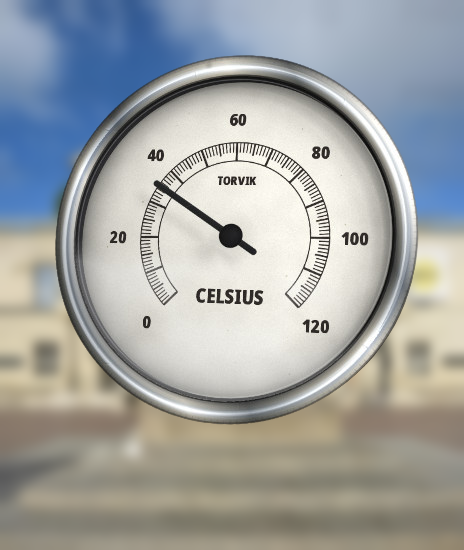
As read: 35,°C
